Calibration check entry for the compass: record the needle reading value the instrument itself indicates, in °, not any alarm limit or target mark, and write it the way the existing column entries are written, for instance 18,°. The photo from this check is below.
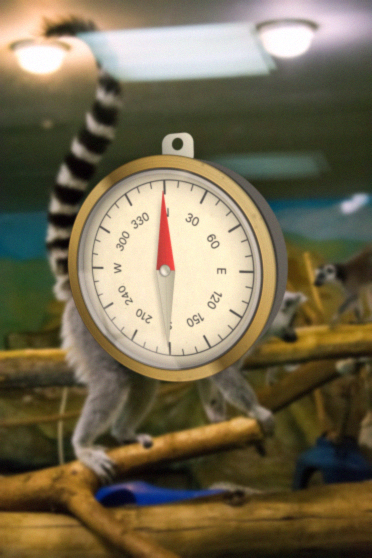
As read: 0,°
